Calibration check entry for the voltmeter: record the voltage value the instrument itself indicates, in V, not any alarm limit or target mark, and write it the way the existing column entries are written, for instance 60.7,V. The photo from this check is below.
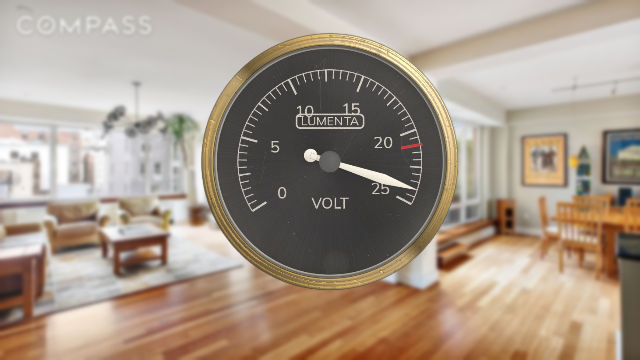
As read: 24,V
